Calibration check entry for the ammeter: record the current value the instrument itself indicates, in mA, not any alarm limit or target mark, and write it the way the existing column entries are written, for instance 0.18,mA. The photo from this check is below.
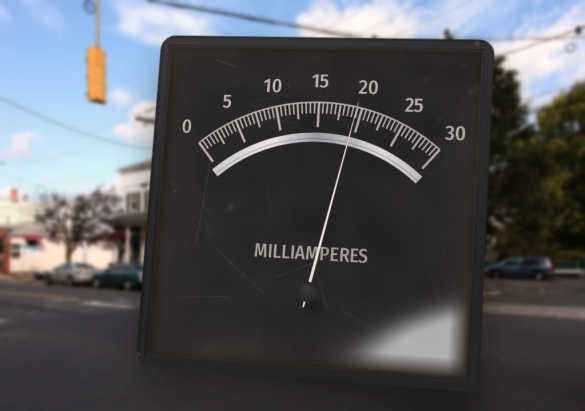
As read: 19.5,mA
